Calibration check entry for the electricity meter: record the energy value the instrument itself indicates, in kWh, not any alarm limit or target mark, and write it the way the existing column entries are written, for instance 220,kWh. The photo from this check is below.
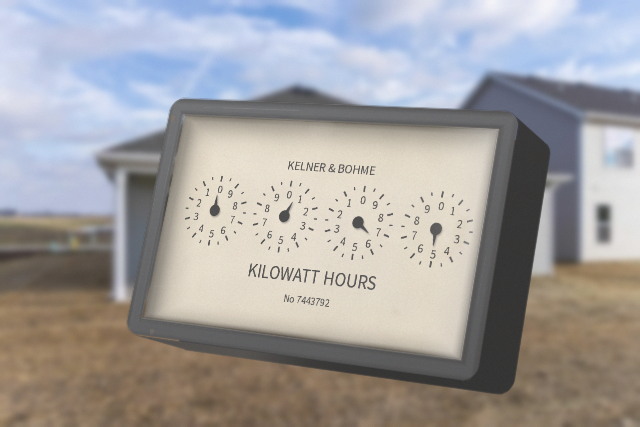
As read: 65,kWh
